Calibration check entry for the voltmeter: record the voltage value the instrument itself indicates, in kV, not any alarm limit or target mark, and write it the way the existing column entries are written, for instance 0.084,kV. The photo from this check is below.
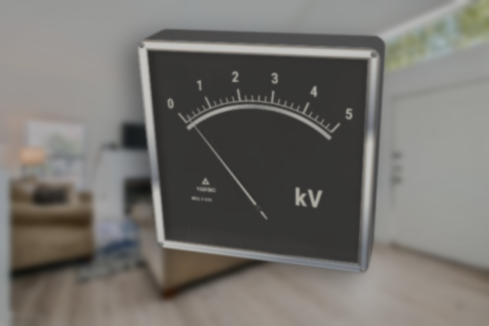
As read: 0.2,kV
